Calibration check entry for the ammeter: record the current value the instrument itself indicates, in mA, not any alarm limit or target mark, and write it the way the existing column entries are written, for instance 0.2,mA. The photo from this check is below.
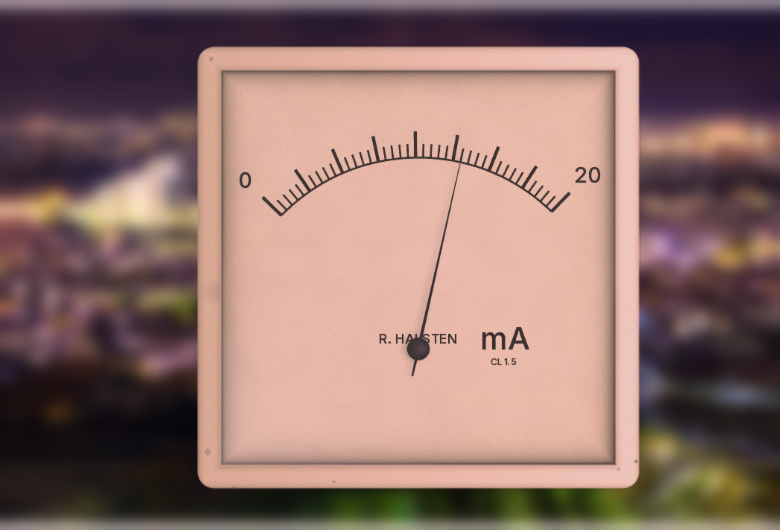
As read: 13,mA
